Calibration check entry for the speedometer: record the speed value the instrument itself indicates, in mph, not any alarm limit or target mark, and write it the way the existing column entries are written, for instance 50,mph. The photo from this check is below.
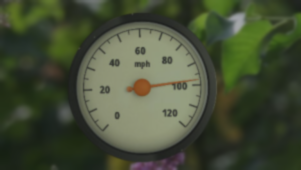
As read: 97.5,mph
